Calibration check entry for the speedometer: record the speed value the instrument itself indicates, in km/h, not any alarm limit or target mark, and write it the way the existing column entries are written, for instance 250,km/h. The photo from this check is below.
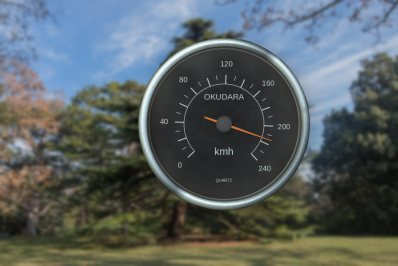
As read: 215,km/h
